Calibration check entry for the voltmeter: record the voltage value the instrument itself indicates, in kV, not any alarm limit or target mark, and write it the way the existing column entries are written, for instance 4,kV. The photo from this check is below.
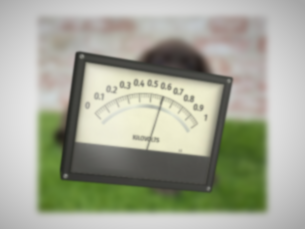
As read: 0.6,kV
